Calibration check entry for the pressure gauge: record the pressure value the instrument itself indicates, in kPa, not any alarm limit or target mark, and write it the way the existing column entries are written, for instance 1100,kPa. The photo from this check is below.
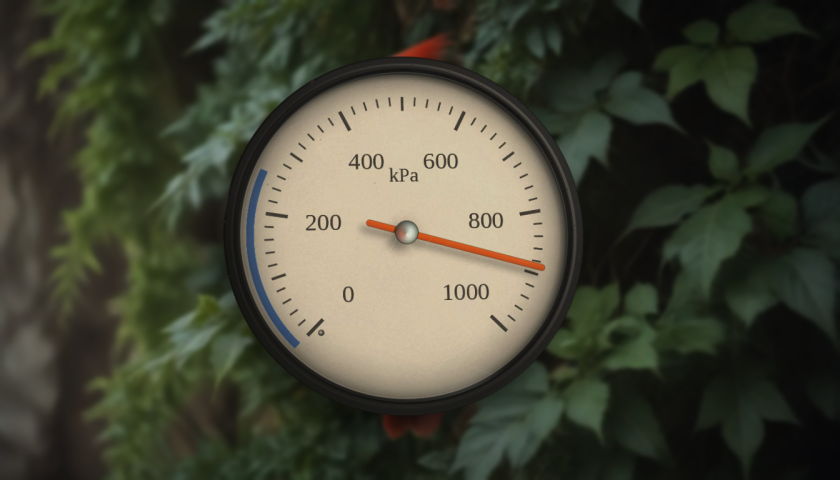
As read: 890,kPa
